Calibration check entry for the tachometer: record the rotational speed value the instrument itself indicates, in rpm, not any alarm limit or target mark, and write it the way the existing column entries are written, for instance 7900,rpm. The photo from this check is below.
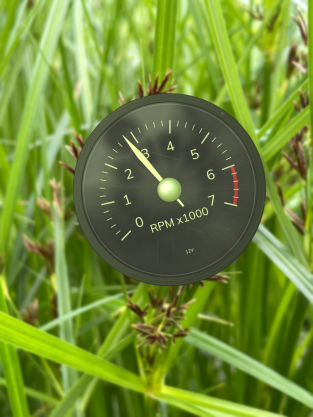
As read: 2800,rpm
